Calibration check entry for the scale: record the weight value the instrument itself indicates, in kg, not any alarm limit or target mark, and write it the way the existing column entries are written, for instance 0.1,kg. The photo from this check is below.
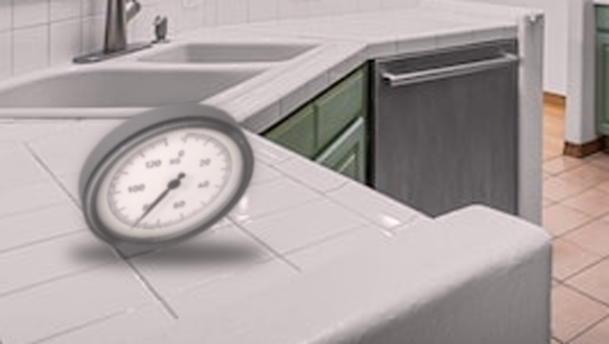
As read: 80,kg
